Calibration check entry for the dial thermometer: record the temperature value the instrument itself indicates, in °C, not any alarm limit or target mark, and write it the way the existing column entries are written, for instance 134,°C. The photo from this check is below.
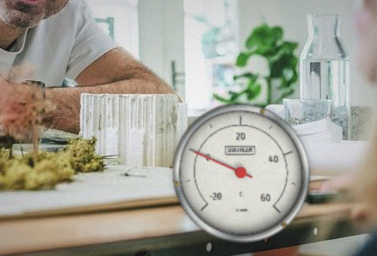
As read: 0,°C
